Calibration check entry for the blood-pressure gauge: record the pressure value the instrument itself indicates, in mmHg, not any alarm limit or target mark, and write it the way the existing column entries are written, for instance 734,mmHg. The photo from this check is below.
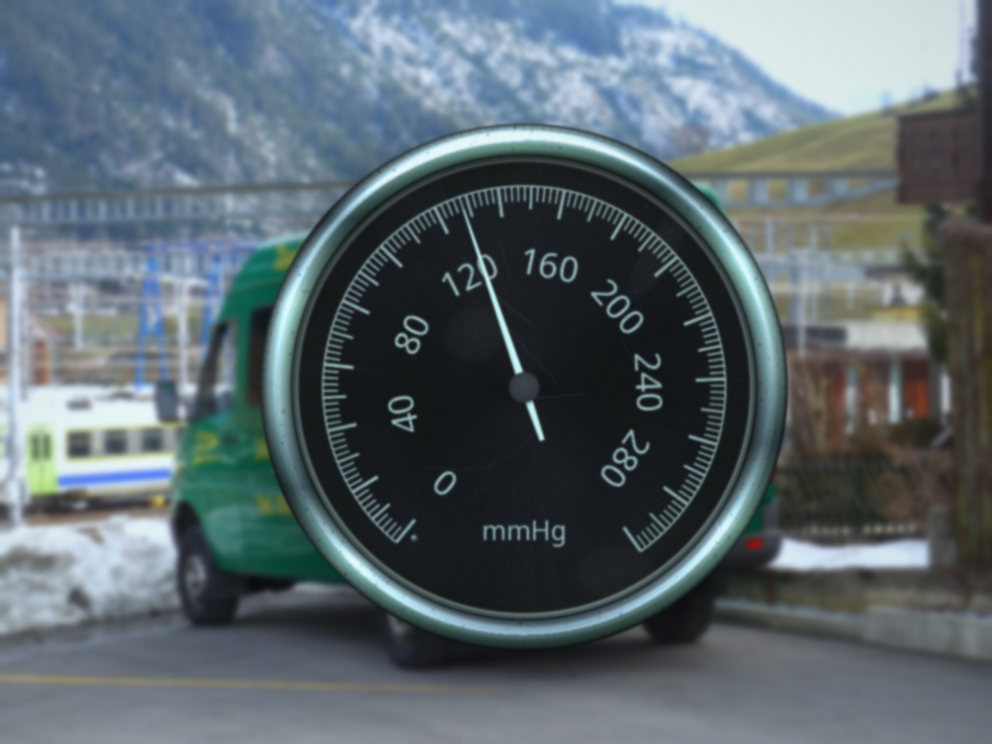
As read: 128,mmHg
